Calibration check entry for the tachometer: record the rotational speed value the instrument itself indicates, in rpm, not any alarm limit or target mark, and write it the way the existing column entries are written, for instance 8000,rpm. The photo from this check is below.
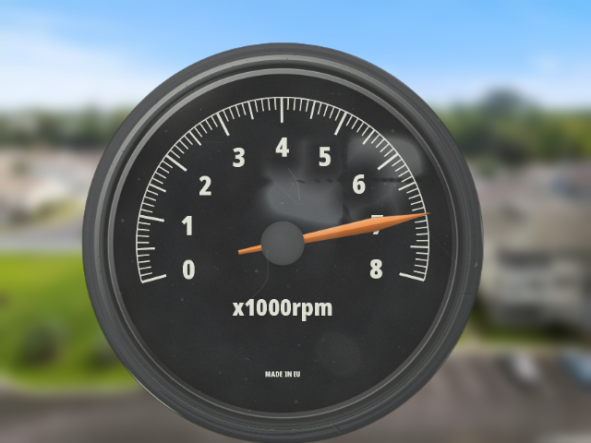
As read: 7000,rpm
